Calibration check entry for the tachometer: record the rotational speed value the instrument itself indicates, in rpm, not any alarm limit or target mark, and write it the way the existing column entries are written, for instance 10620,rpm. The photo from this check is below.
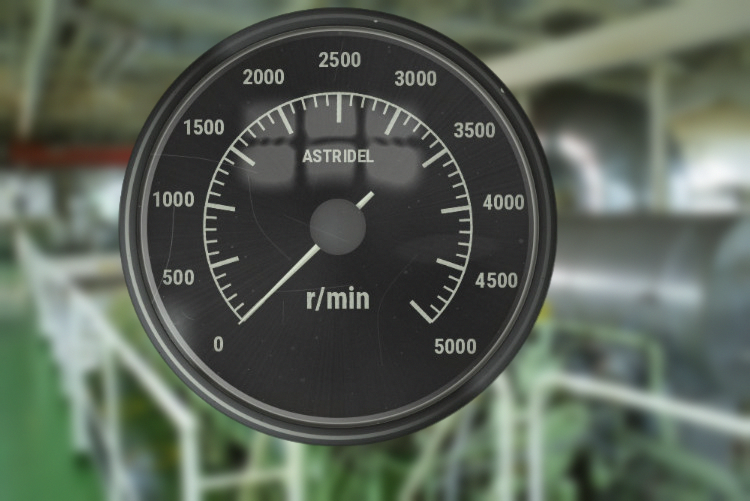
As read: 0,rpm
